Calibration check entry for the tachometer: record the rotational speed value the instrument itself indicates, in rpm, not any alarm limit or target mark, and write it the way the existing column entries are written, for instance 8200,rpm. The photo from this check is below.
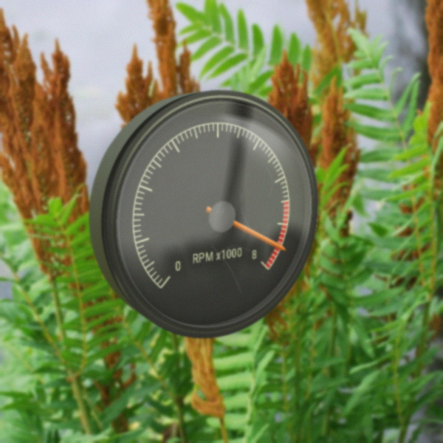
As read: 7500,rpm
